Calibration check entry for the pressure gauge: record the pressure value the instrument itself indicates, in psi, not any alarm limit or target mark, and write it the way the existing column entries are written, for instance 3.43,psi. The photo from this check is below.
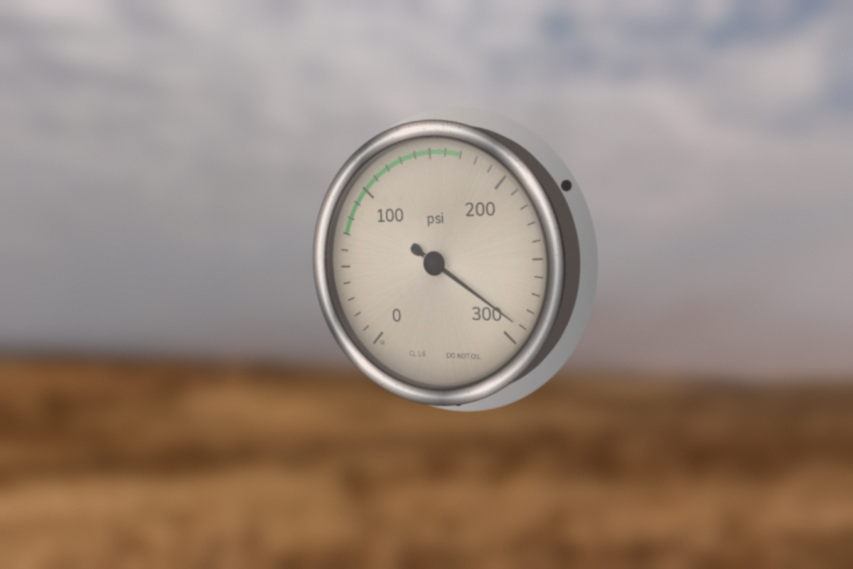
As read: 290,psi
